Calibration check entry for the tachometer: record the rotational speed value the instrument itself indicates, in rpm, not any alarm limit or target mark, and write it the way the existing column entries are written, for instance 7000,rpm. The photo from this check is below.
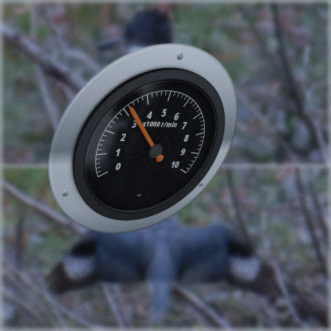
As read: 3200,rpm
